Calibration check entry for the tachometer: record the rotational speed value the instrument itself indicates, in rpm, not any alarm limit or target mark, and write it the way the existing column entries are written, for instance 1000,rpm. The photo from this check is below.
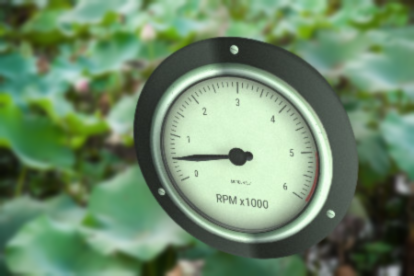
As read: 500,rpm
